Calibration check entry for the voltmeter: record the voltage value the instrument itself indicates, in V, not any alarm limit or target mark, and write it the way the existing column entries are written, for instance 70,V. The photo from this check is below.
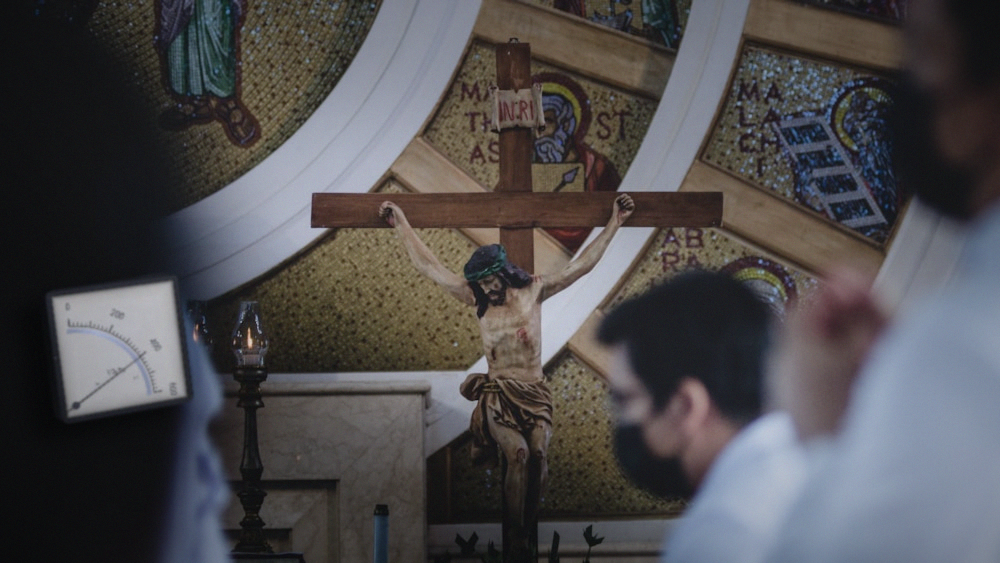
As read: 400,V
